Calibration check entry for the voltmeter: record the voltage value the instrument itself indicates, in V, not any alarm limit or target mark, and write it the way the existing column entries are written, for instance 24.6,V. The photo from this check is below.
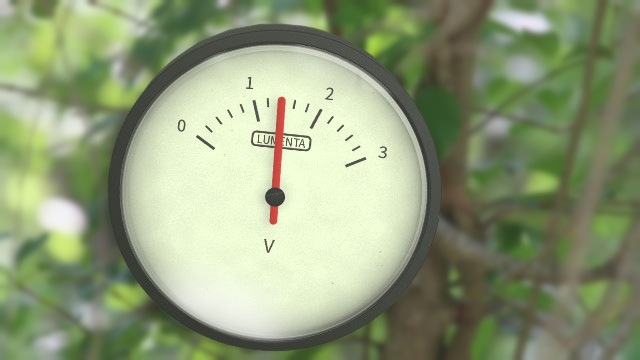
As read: 1.4,V
